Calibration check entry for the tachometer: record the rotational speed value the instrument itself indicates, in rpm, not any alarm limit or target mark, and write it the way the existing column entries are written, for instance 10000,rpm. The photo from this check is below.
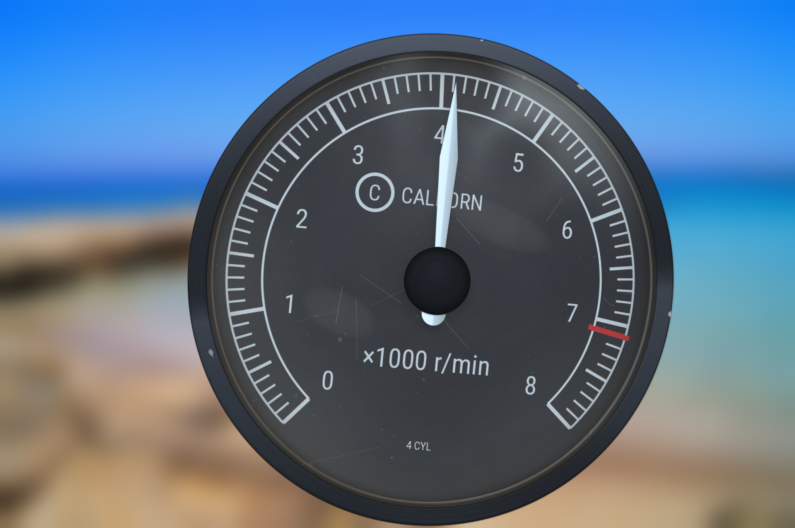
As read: 4100,rpm
